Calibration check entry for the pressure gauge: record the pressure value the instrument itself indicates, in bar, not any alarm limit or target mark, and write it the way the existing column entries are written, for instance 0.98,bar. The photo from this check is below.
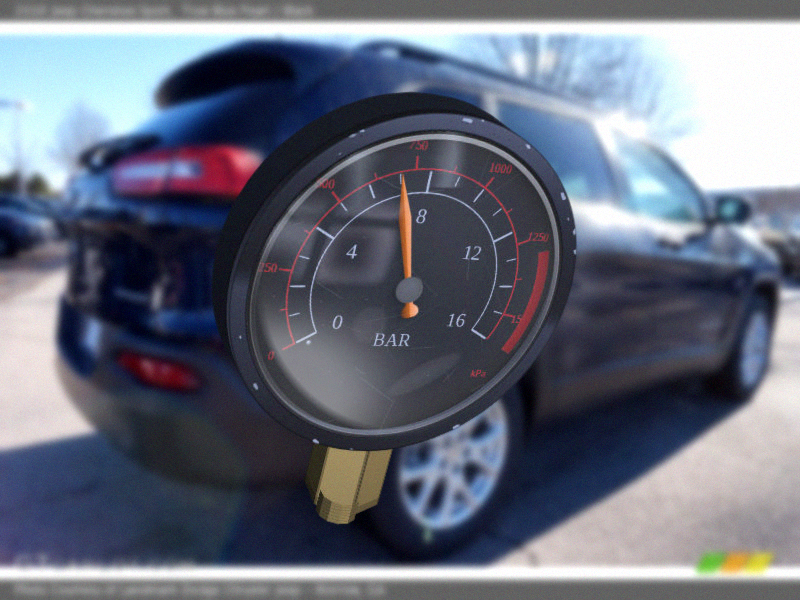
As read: 7,bar
